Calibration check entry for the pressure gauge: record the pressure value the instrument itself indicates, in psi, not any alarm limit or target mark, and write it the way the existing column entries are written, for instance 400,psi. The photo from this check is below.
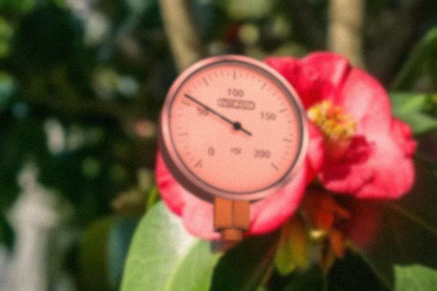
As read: 55,psi
